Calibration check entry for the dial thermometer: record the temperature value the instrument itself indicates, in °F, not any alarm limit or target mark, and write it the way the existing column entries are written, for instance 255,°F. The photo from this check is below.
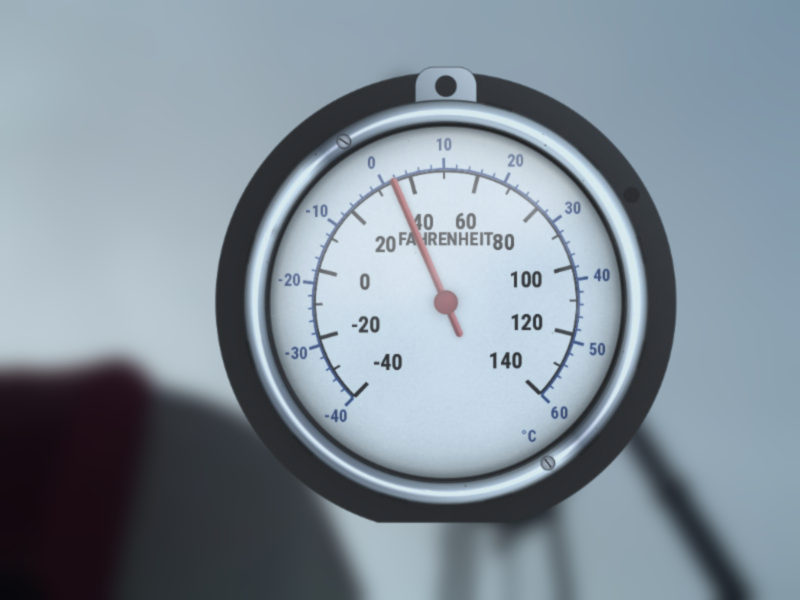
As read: 35,°F
